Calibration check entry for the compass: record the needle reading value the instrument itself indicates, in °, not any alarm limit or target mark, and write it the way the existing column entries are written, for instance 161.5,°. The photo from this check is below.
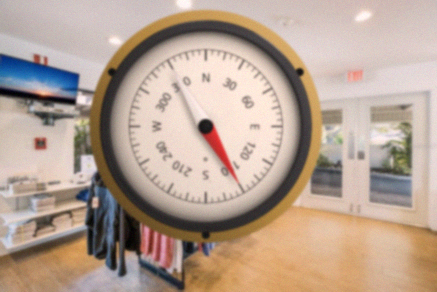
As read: 150,°
